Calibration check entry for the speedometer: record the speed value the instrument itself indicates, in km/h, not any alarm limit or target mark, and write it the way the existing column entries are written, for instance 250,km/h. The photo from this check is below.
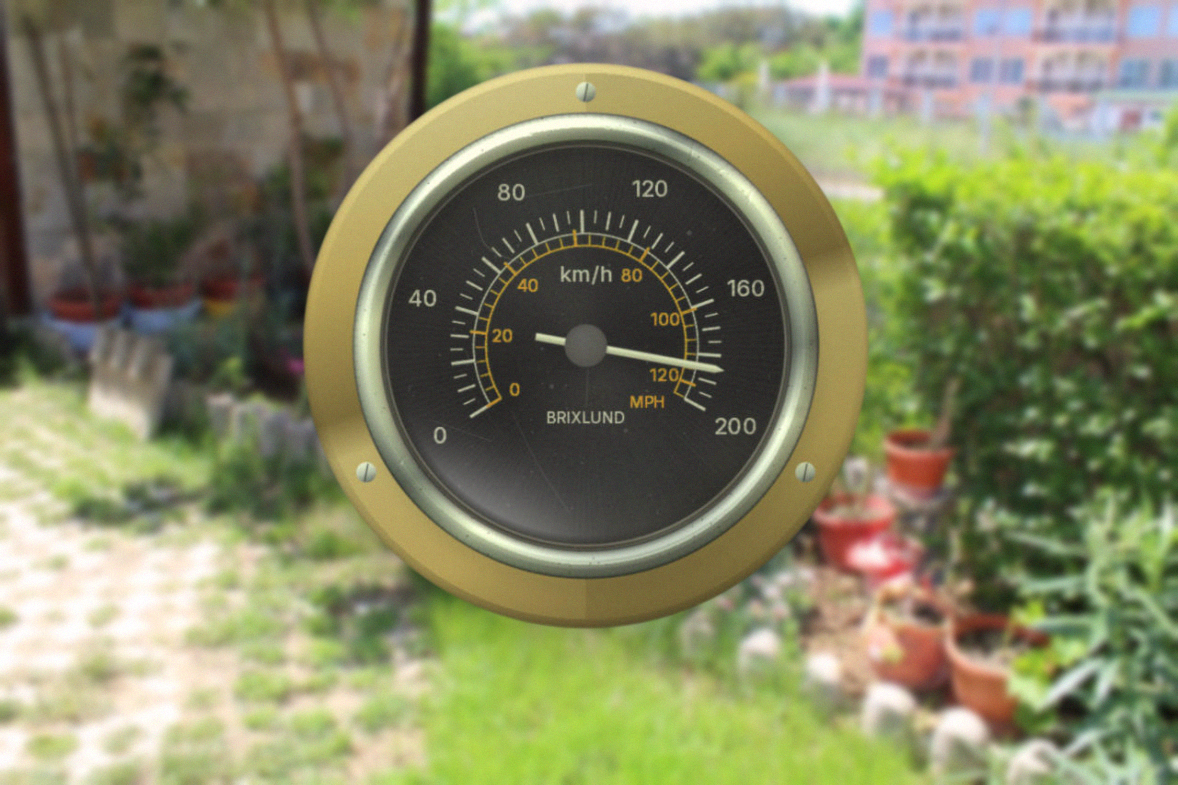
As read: 185,km/h
